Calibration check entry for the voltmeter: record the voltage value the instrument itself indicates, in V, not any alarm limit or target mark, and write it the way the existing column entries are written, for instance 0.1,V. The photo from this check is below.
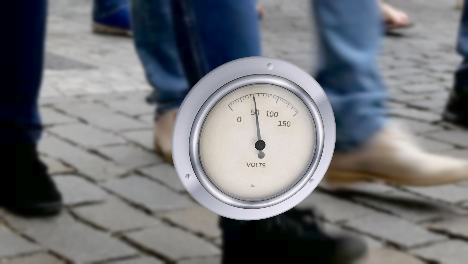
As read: 50,V
